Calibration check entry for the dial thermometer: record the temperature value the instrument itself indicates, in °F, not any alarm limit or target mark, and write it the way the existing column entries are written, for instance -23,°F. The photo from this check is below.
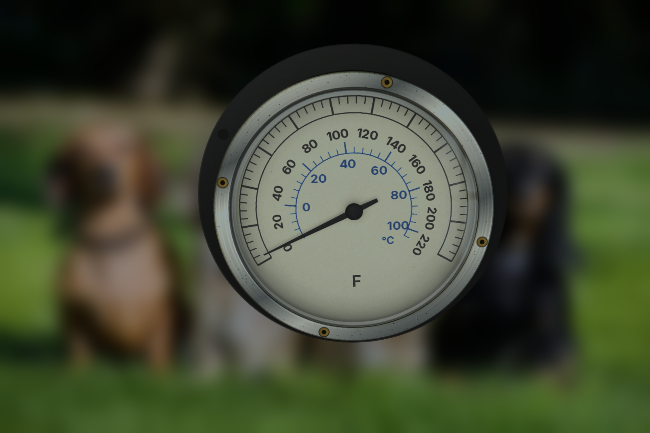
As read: 4,°F
